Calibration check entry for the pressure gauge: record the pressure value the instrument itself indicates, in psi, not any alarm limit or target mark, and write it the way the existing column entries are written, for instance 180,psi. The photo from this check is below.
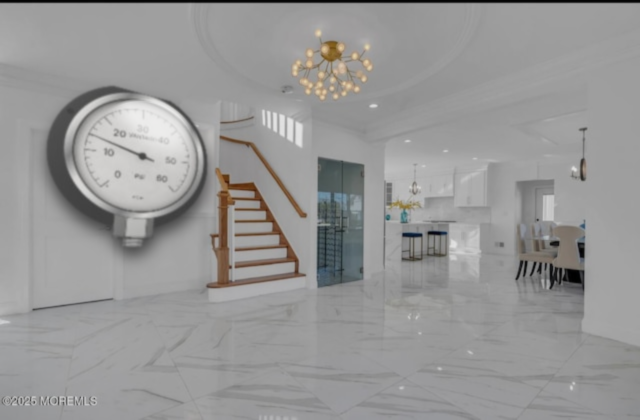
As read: 14,psi
